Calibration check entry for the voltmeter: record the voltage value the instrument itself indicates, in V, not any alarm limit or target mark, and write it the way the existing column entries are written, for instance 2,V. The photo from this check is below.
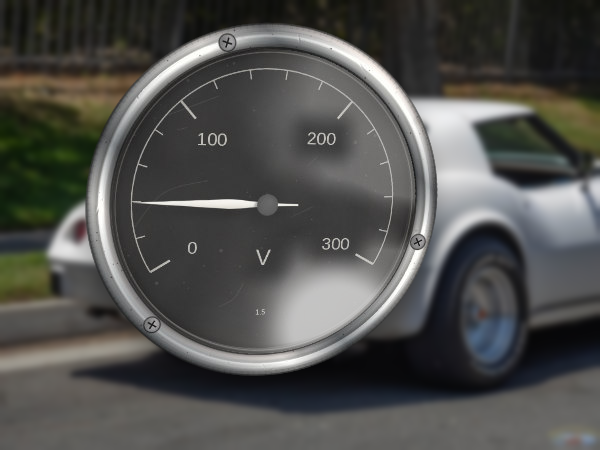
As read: 40,V
